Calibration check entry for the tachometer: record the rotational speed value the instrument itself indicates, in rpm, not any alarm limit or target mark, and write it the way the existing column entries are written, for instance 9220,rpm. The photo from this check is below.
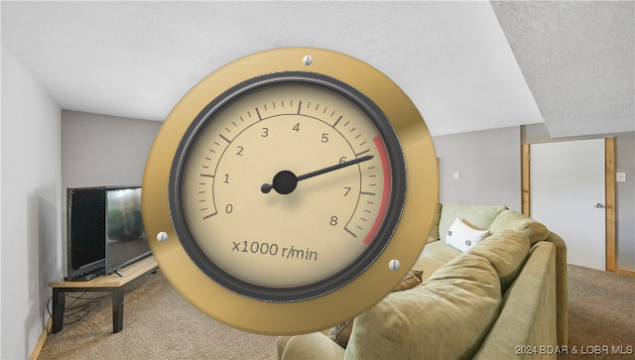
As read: 6200,rpm
